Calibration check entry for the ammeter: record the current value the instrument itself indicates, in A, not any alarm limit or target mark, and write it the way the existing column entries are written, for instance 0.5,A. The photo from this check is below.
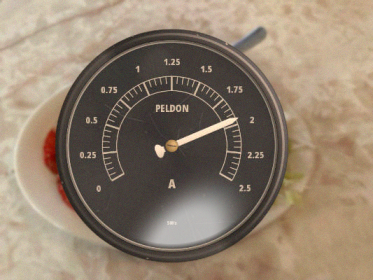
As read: 1.95,A
